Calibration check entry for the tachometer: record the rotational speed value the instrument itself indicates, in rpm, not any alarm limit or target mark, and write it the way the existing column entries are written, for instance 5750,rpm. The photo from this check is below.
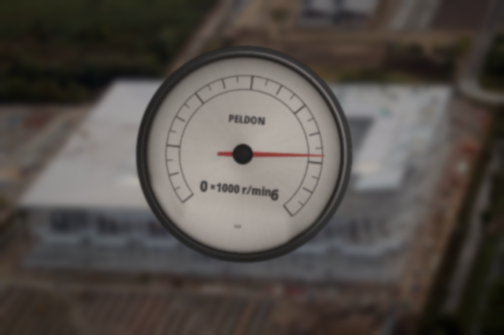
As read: 4875,rpm
